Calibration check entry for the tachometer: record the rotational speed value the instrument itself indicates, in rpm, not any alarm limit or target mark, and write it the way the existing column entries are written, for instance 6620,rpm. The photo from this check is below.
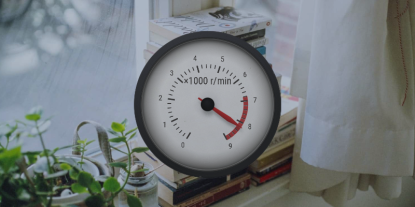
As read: 8200,rpm
